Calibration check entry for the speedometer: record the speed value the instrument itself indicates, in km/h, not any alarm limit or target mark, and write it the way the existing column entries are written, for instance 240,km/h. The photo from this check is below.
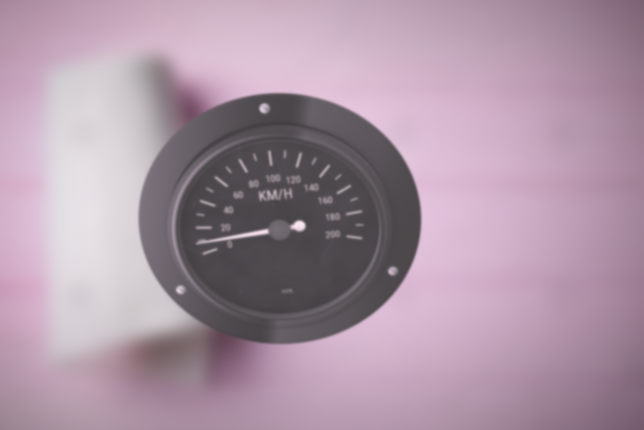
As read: 10,km/h
